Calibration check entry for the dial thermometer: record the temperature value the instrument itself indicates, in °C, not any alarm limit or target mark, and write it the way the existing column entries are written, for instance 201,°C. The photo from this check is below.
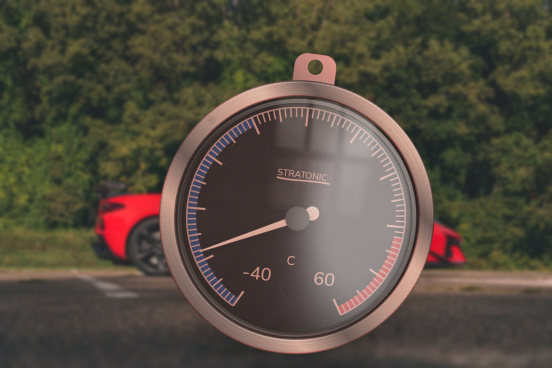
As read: -28,°C
